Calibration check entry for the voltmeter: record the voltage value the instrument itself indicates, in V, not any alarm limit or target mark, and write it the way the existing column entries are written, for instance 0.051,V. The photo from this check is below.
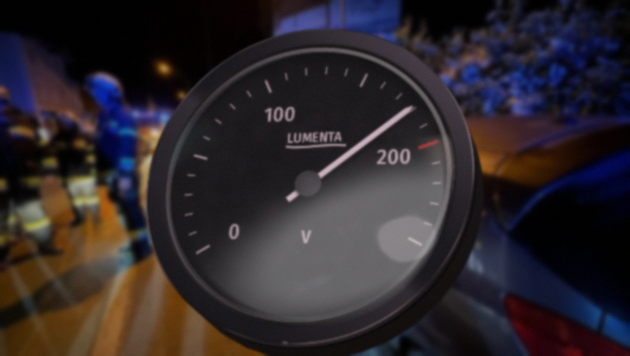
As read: 180,V
